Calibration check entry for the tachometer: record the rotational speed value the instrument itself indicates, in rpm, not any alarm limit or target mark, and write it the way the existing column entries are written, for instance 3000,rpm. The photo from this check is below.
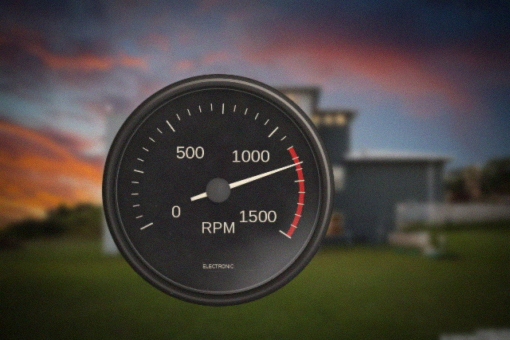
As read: 1175,rpm
